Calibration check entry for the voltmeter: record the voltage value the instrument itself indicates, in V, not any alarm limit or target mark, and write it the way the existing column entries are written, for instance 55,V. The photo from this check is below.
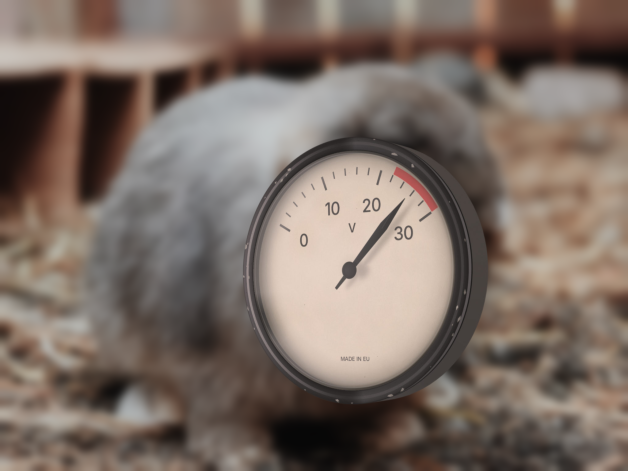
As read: 26,V
